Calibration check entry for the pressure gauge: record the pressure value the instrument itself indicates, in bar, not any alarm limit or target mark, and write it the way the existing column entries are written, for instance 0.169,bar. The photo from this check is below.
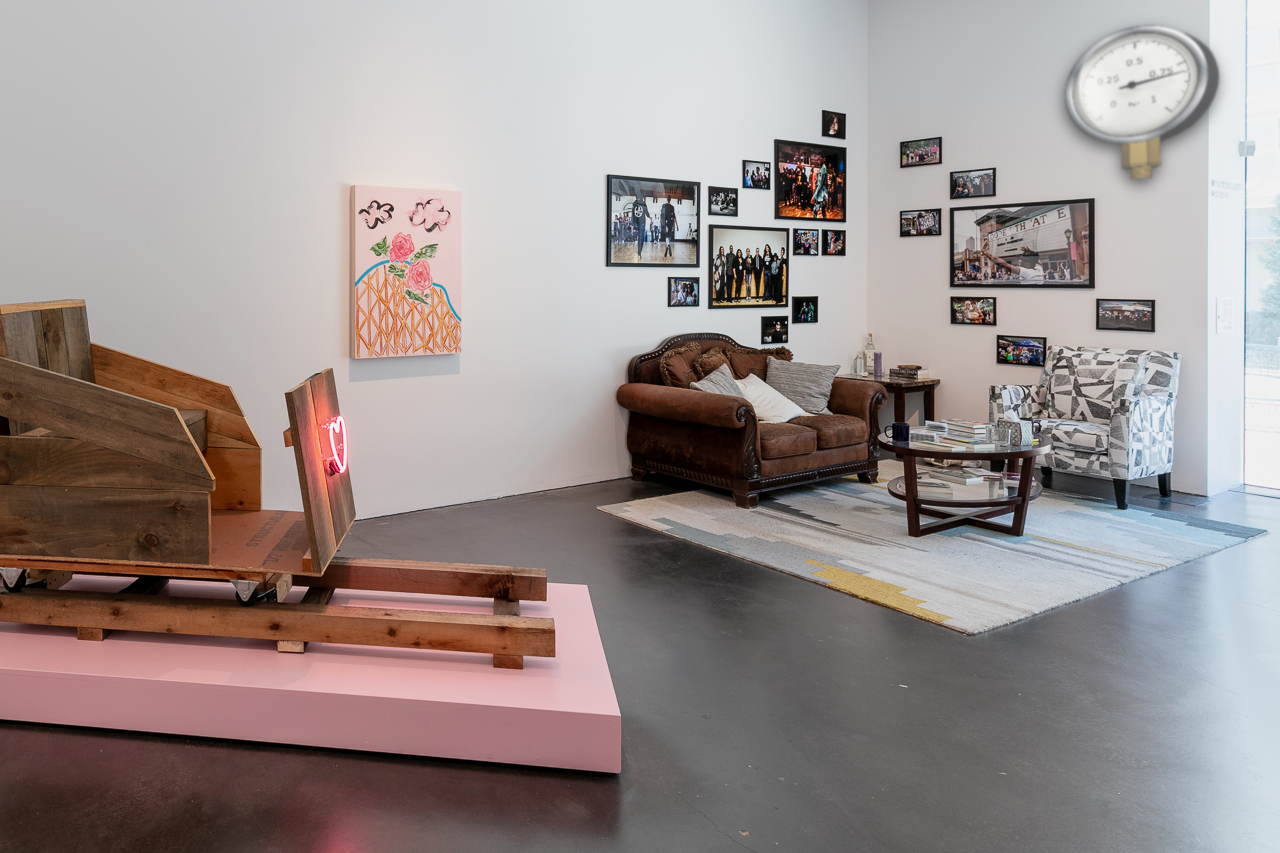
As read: 0.8,bar
